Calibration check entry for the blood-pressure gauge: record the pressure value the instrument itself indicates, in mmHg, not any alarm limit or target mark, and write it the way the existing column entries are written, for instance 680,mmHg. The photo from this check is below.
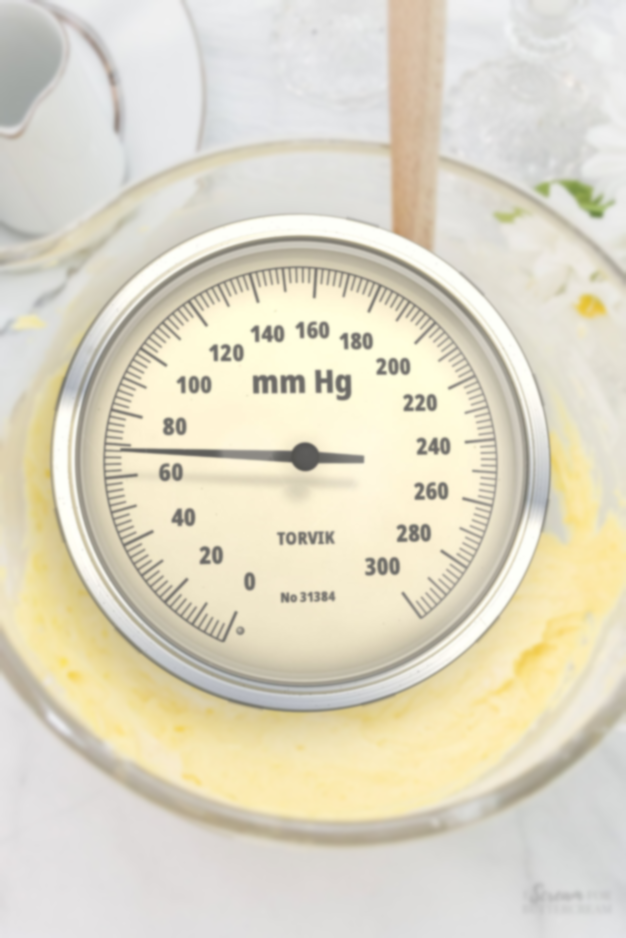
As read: 68,mmHg
